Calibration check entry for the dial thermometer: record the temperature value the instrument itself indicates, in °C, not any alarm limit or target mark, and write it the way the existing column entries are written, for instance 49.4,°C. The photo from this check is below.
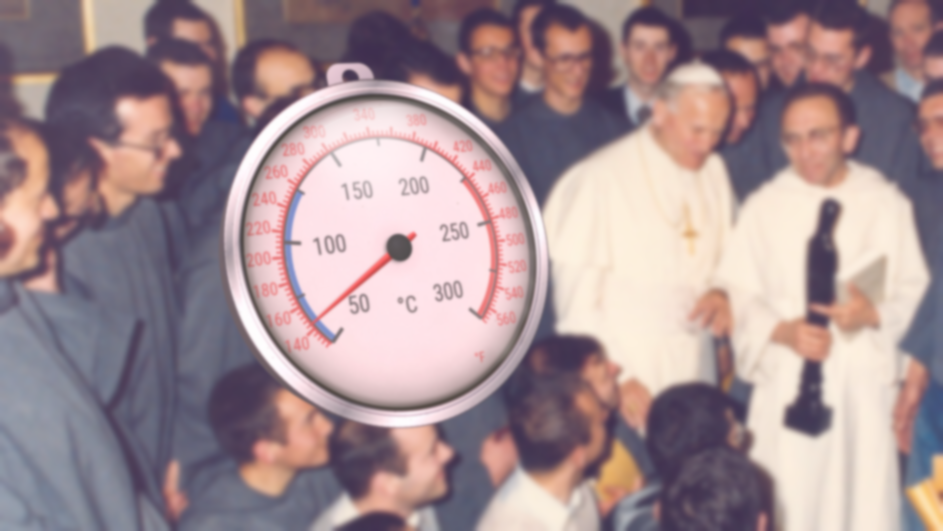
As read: 62.5,°C
